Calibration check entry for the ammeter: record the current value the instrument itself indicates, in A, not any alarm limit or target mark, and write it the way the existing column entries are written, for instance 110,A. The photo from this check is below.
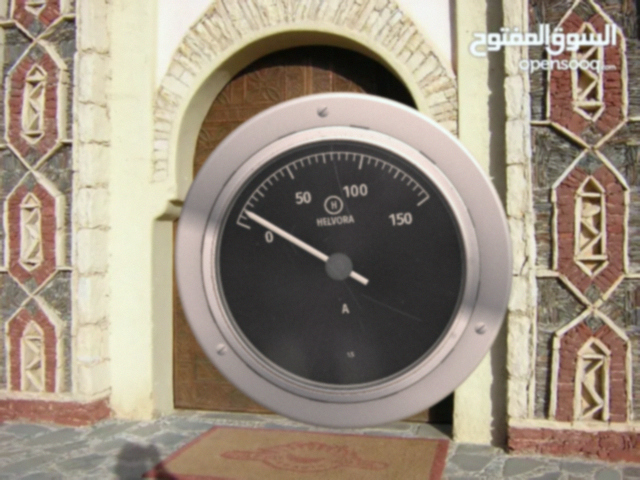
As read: 10,A
